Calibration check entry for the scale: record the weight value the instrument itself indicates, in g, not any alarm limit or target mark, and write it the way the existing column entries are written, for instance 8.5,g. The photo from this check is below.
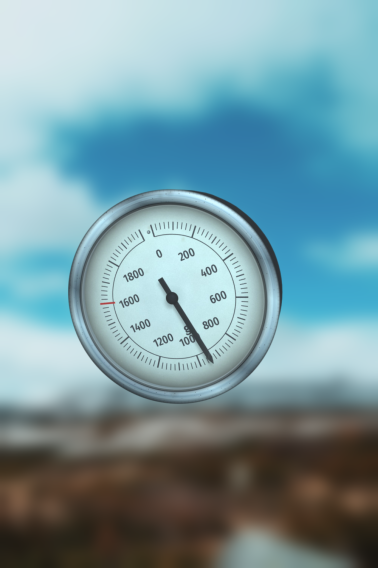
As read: 940,g
